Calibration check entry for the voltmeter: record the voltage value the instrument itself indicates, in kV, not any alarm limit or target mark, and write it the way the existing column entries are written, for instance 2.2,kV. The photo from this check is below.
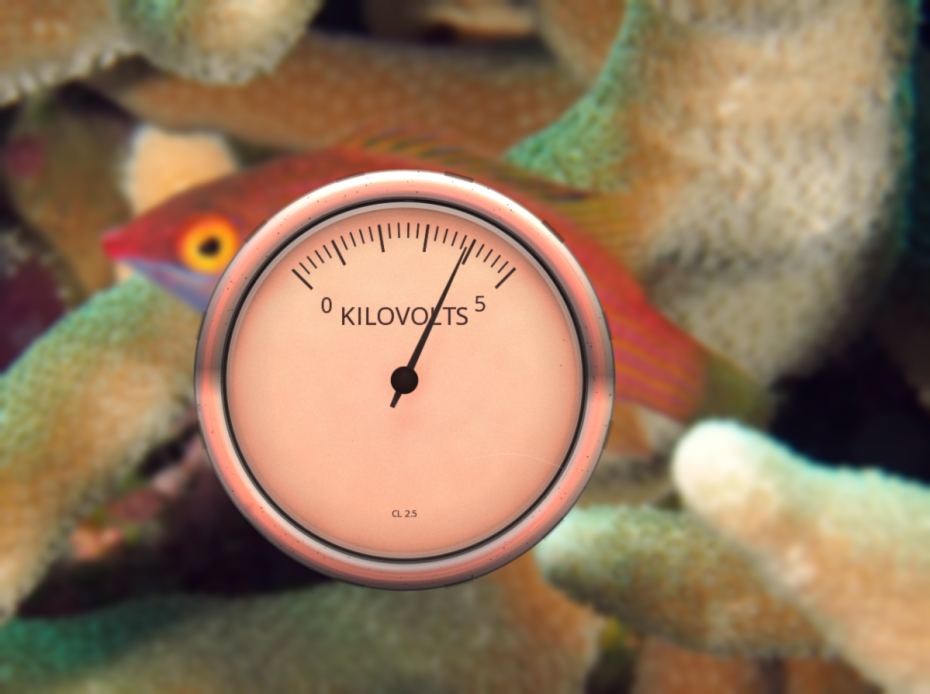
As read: 3.9,kV
